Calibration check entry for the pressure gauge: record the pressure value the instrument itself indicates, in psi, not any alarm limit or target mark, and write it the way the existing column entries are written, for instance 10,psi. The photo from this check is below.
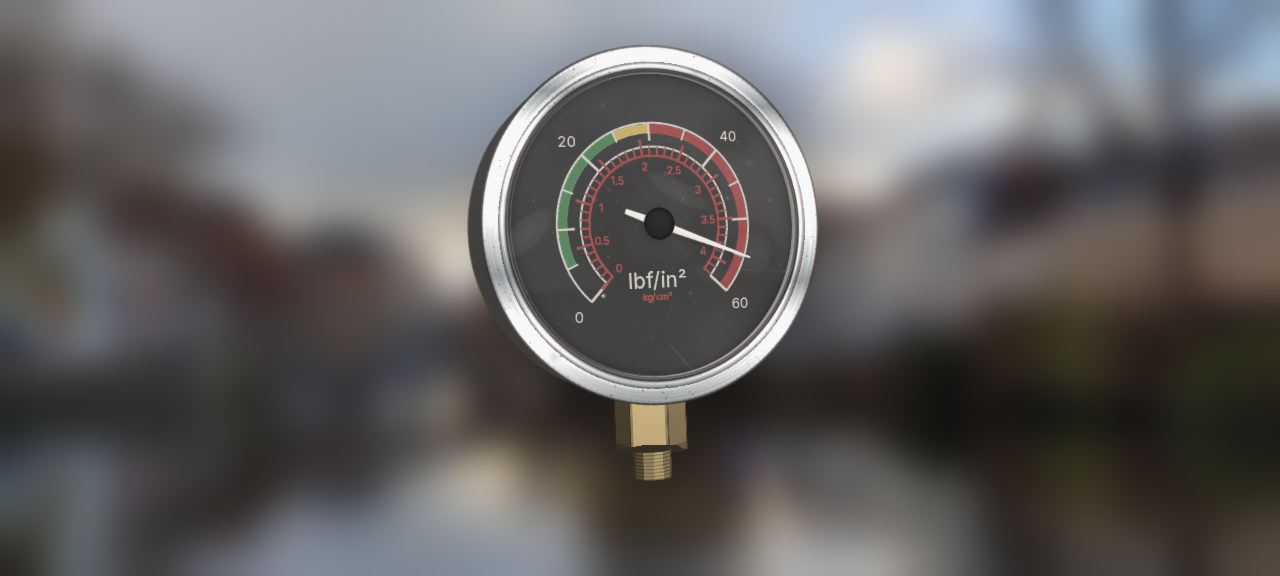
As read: 55,psi
